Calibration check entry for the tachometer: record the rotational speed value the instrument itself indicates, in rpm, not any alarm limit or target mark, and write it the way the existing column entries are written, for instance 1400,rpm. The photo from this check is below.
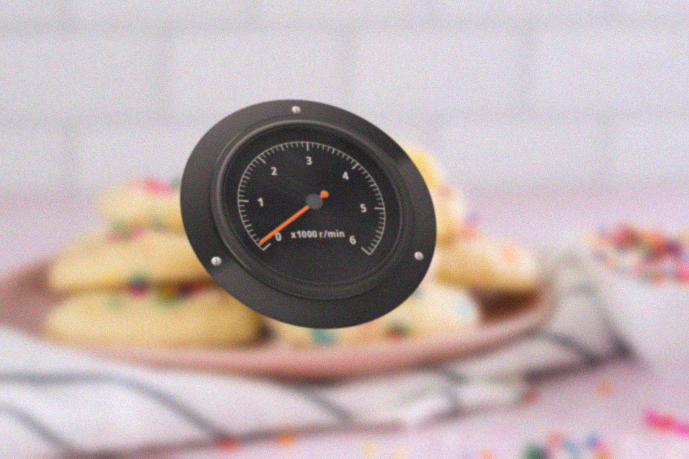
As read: 100,rpm
